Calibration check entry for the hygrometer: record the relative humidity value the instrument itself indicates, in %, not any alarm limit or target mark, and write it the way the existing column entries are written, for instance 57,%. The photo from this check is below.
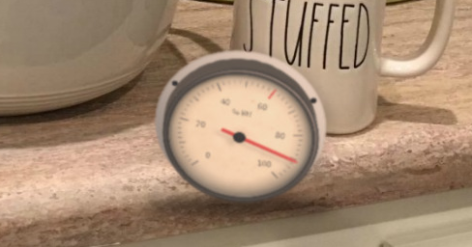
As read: 90,%
